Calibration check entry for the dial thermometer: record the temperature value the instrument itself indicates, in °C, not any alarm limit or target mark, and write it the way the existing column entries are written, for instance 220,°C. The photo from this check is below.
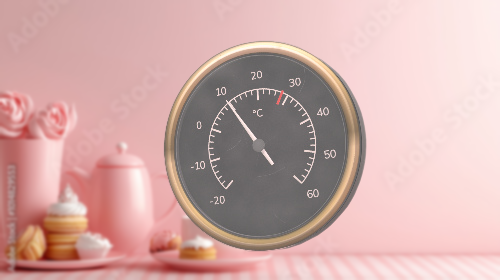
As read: 10,°C
